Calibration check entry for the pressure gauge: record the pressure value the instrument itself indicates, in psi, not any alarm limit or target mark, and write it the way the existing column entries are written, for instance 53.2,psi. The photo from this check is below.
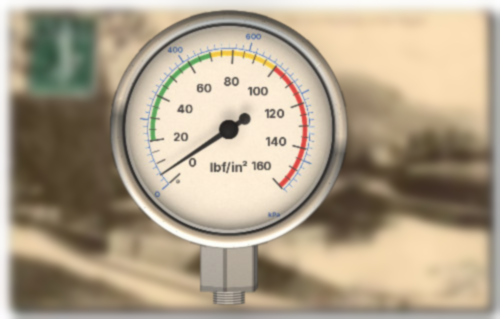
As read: 5,psi
